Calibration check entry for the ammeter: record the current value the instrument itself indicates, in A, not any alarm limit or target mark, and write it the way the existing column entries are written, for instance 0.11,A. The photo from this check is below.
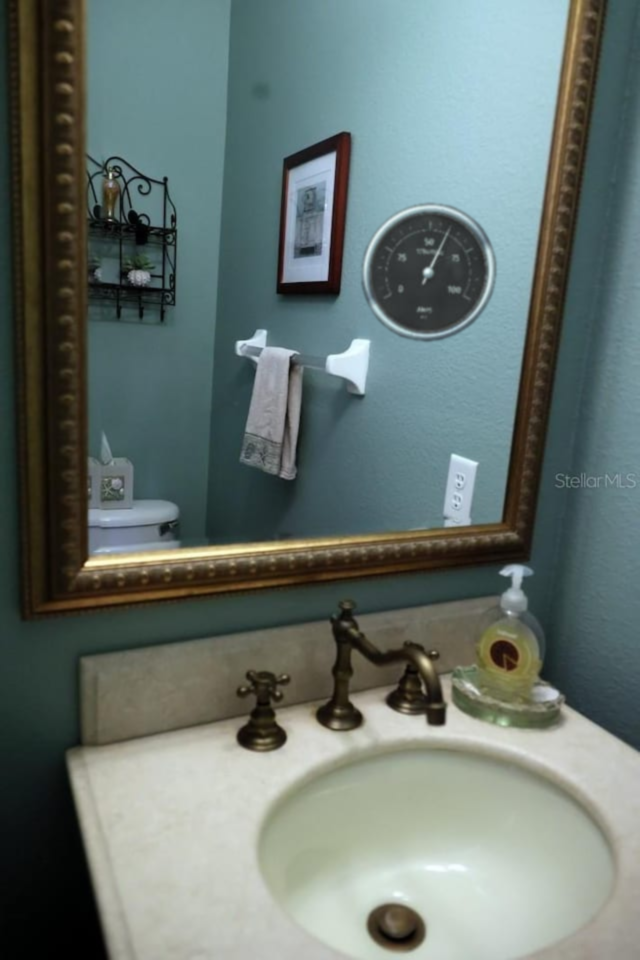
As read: 60,A
